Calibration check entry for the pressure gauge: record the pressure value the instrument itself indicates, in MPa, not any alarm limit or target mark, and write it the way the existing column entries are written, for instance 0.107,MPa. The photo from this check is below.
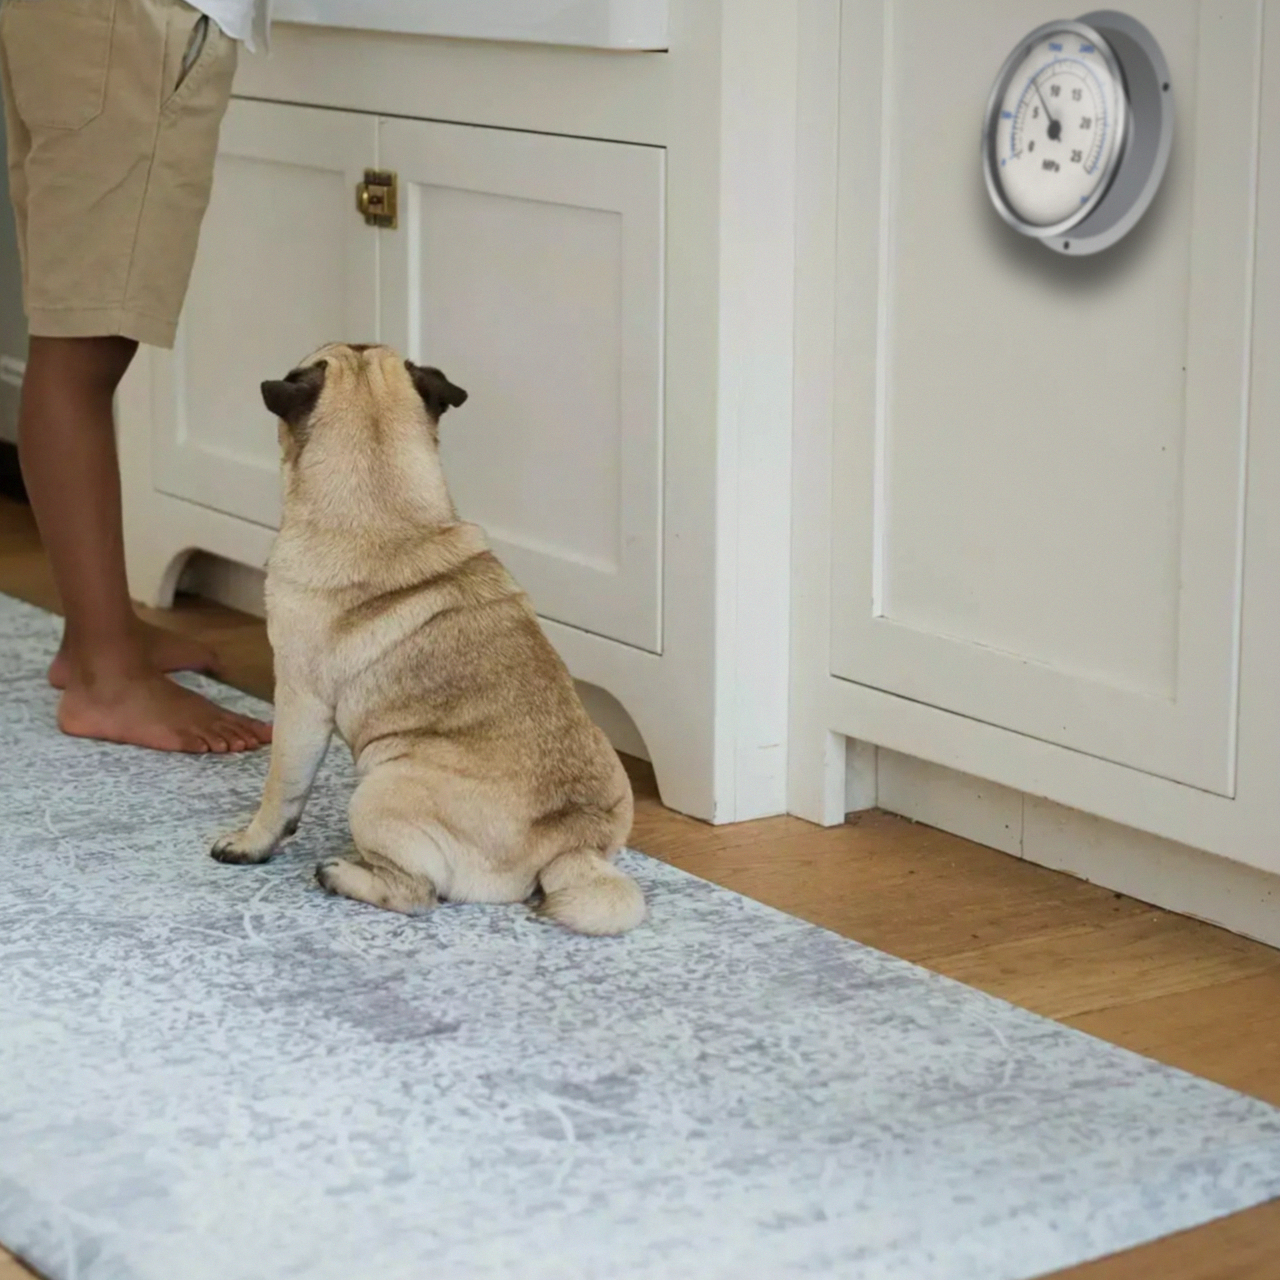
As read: 7.5,MPa
